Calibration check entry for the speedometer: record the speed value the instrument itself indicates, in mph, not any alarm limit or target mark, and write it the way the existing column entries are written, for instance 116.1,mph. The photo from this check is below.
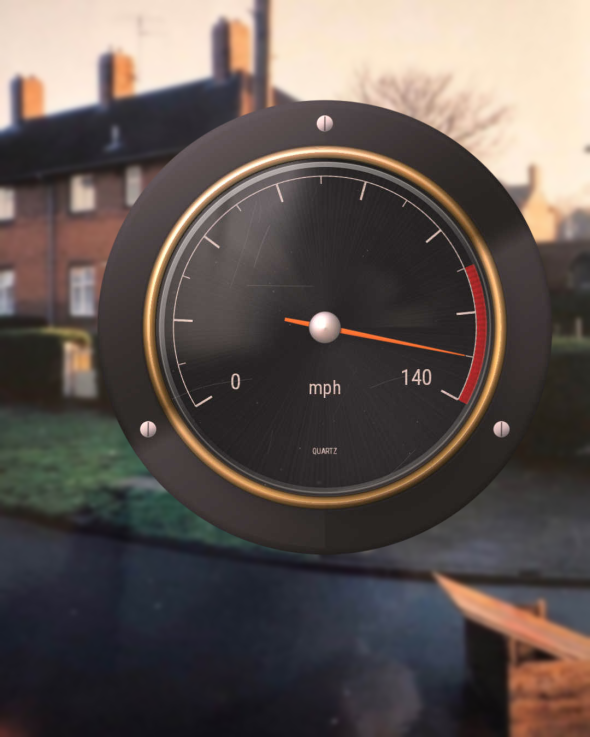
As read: 130,mph
